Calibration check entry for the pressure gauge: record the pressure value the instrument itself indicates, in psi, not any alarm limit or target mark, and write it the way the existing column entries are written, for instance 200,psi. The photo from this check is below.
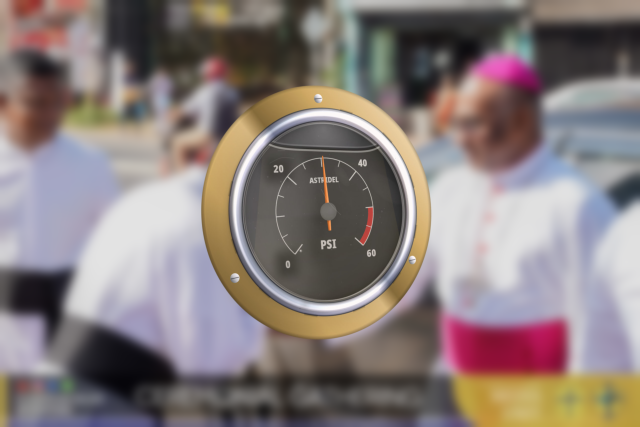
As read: 30,psi
